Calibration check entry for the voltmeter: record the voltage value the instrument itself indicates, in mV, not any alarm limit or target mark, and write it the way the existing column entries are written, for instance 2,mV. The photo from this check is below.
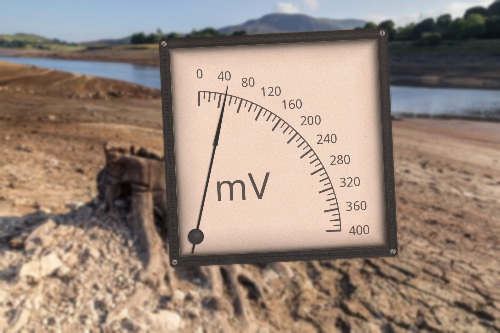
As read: 50,mV
